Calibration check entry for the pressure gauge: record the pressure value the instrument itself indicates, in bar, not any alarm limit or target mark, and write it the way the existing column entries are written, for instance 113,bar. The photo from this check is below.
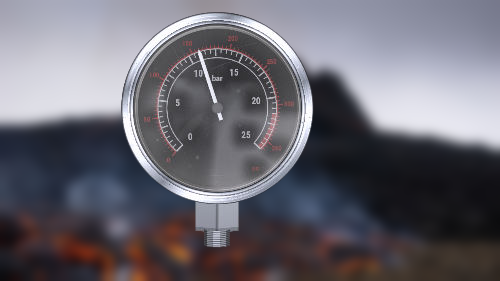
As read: 11,bar
